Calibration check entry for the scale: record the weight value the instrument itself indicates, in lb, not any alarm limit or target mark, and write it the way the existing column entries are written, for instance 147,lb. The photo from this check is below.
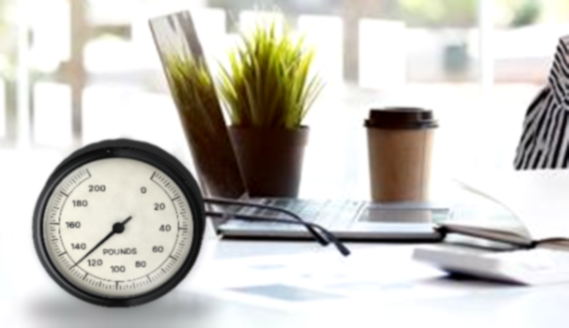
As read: 130,lb
